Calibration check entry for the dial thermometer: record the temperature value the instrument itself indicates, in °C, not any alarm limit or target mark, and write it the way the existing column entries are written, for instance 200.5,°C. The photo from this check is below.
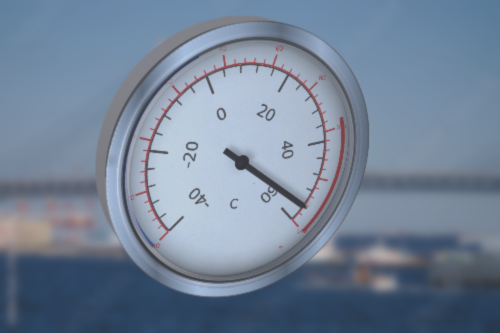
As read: 56,°C
